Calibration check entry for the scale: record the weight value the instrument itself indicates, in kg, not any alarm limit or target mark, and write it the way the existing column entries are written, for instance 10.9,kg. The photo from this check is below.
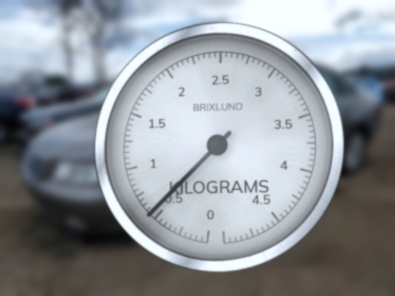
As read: 0.55,kg
